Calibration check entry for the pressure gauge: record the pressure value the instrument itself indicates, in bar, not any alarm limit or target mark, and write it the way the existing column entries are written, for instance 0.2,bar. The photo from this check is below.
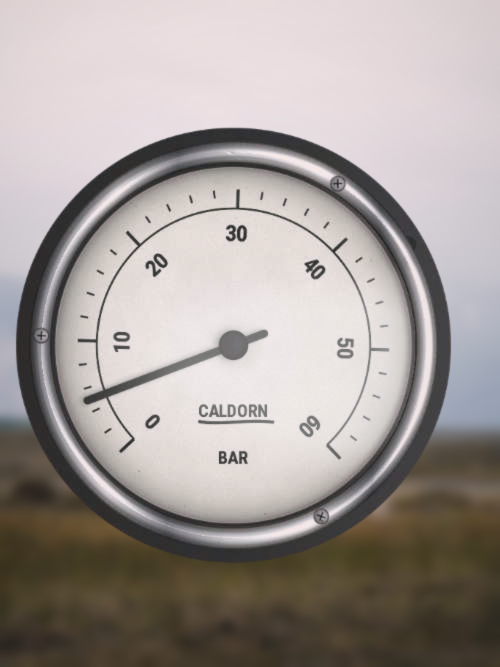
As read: 5,bar
